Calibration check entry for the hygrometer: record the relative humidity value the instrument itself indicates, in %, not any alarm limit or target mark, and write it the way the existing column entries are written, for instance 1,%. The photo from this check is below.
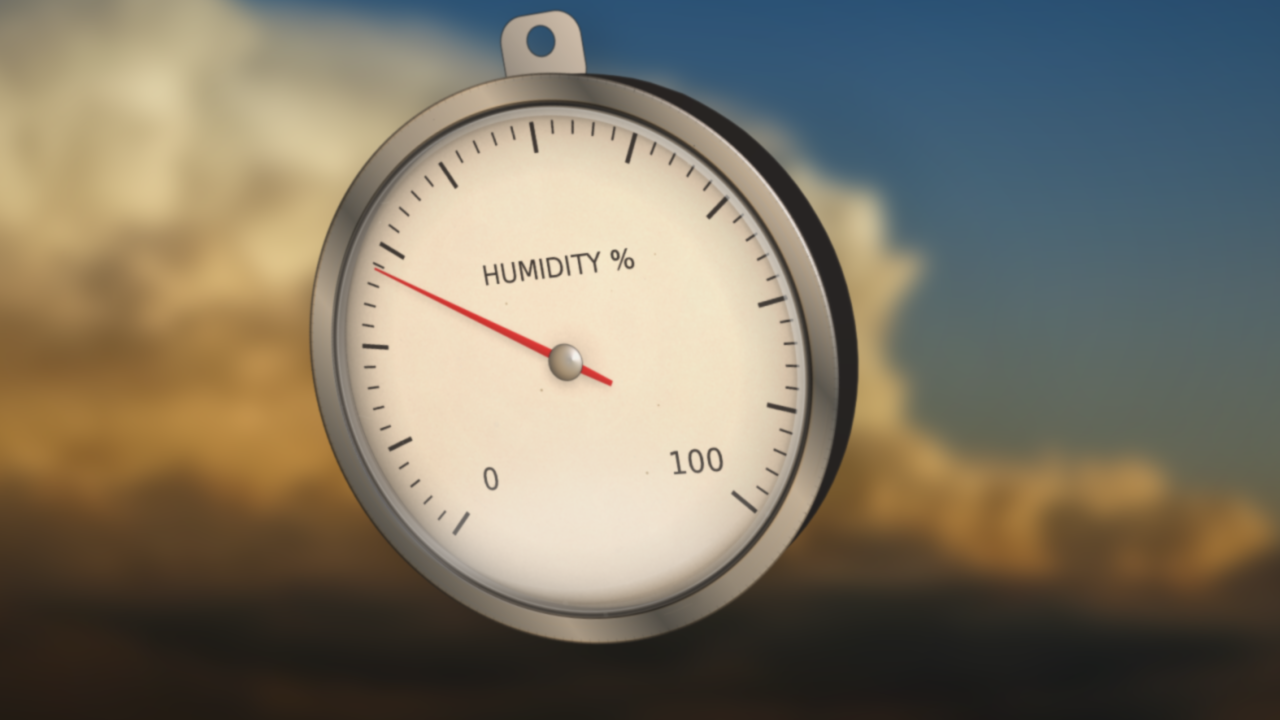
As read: 28,%
